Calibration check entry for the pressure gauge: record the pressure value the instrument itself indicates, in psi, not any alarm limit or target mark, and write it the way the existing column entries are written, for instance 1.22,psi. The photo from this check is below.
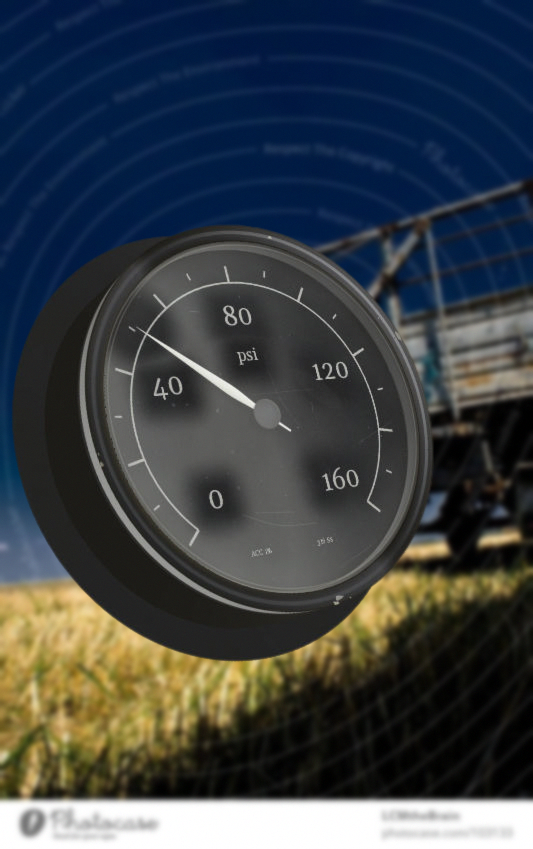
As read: 50,psi
